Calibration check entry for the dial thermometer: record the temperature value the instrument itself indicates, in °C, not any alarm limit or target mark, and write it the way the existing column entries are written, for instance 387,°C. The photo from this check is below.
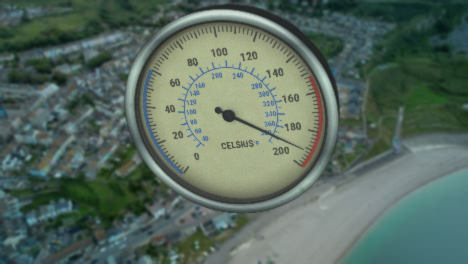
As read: 190,°C
